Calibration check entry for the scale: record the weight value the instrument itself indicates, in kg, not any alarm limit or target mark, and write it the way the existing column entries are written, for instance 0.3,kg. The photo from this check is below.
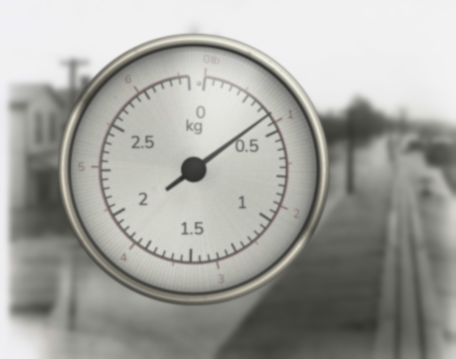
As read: 0.4,kg
